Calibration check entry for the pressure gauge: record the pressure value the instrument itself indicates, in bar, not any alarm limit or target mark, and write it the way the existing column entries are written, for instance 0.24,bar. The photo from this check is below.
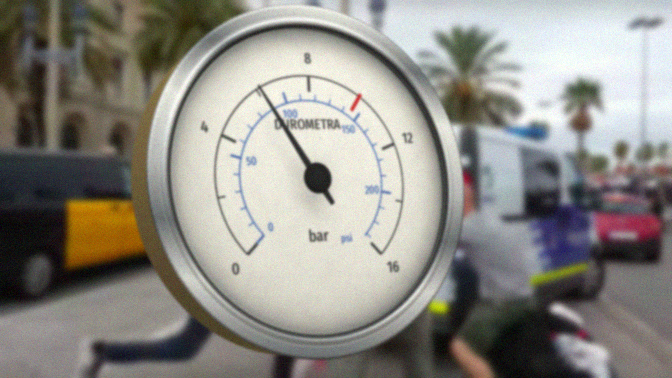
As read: 6,bar
